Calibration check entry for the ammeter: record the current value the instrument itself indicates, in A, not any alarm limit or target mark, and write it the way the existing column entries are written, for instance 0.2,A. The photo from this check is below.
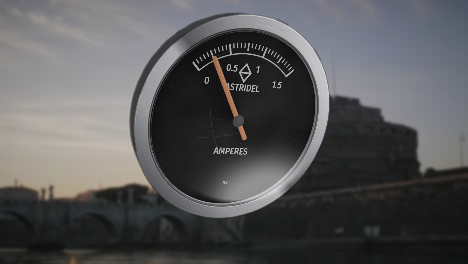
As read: 0.25,A
